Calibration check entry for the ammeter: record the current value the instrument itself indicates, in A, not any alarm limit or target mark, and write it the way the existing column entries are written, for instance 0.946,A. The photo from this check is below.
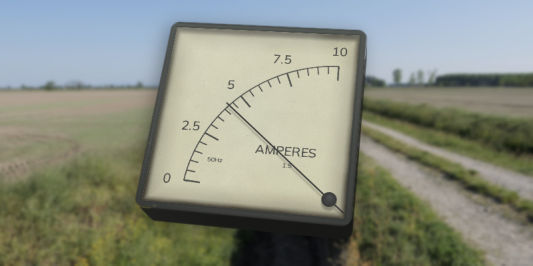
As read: 4.25,A
